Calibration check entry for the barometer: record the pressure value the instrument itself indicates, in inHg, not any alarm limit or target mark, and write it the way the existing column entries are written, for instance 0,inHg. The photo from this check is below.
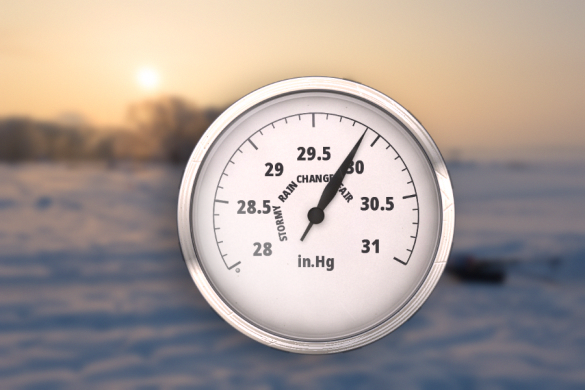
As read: 29.9,inHg
